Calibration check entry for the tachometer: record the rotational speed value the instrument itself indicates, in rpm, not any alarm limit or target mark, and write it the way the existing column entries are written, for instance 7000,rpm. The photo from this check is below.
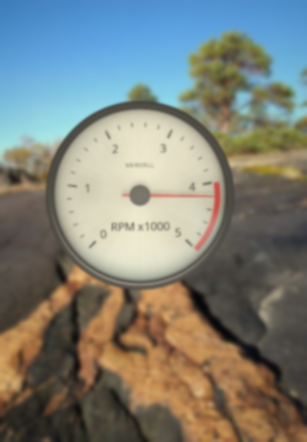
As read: 4200,rpm
